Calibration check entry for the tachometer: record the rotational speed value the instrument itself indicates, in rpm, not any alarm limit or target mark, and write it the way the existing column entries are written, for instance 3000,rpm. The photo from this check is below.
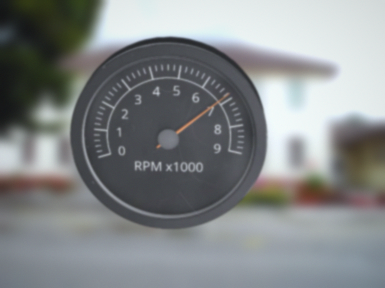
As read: 6800,rpm
